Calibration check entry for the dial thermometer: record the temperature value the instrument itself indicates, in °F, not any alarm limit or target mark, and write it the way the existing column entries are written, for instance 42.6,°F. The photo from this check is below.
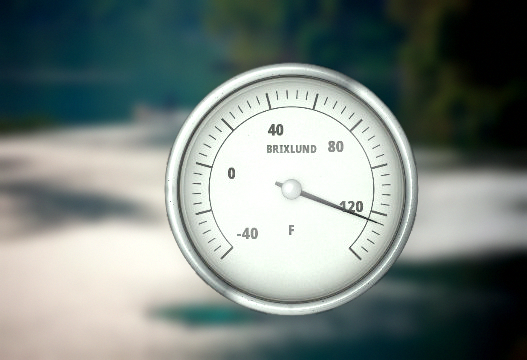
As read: 124,°F
